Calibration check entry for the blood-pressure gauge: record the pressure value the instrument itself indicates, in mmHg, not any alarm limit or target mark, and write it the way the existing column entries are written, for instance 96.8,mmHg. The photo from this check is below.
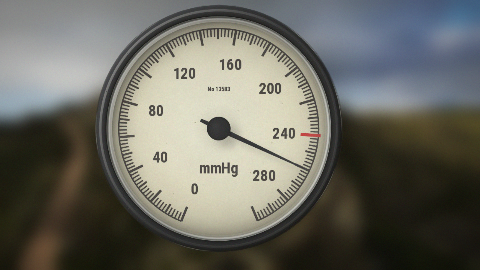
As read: 260,mmHg
